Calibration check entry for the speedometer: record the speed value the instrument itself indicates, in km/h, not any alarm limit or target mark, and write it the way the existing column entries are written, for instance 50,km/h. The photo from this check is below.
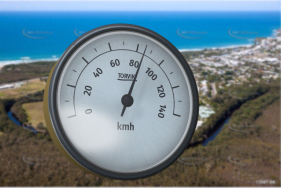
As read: 85,km/h
